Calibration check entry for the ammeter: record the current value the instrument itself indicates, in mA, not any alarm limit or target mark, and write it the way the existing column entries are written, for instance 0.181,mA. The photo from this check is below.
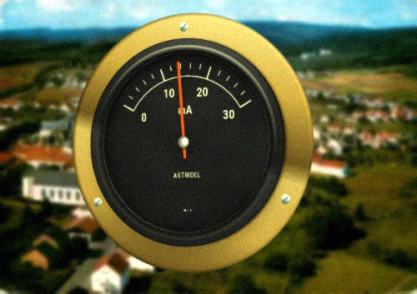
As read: 14,mA
